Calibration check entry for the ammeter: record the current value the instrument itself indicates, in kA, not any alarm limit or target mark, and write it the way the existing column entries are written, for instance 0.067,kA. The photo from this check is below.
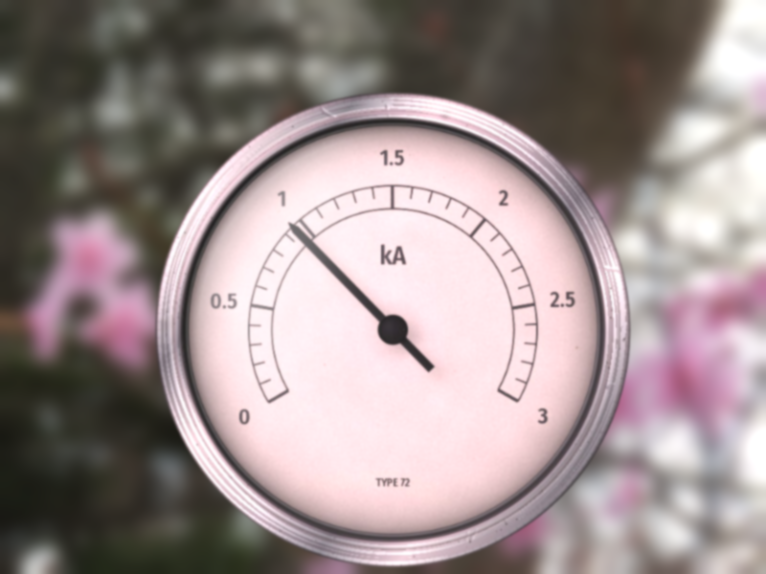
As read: 0.95,kA
